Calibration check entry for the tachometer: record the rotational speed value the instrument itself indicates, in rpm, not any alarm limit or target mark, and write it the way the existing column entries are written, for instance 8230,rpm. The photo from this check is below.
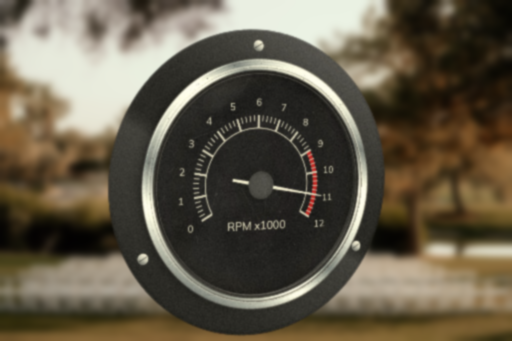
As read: 11000,rpm
